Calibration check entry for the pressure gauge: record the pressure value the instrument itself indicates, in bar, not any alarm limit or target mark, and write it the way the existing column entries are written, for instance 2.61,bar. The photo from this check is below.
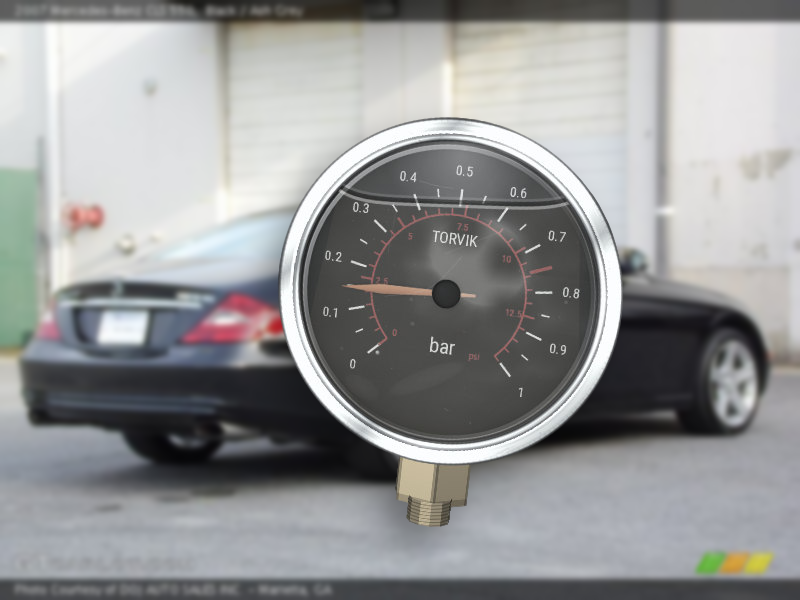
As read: 0.15,bar
